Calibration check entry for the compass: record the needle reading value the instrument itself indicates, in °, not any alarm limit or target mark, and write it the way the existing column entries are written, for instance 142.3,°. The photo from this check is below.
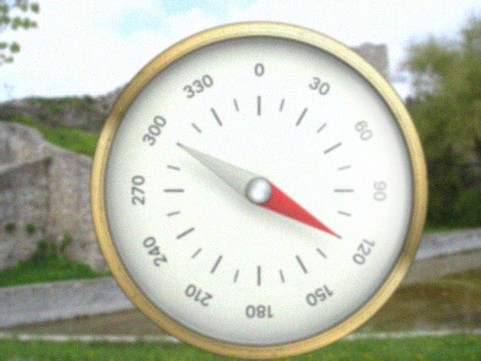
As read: 120,°
